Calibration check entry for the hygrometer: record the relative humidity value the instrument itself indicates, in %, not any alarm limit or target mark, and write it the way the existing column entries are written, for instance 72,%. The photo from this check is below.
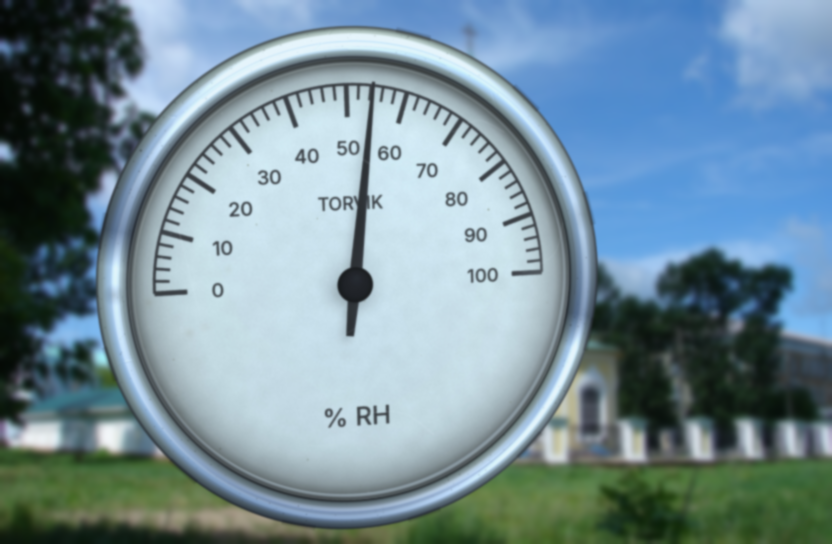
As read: 54,%
